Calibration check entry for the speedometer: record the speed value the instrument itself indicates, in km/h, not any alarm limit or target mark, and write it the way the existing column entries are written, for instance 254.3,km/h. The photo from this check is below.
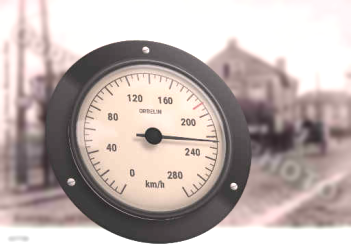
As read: 225,km/h
